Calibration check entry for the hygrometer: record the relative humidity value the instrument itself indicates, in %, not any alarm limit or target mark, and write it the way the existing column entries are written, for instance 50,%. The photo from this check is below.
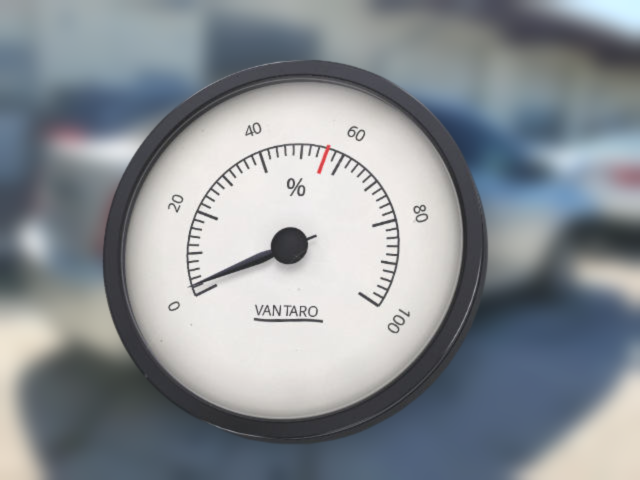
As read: 2,%
